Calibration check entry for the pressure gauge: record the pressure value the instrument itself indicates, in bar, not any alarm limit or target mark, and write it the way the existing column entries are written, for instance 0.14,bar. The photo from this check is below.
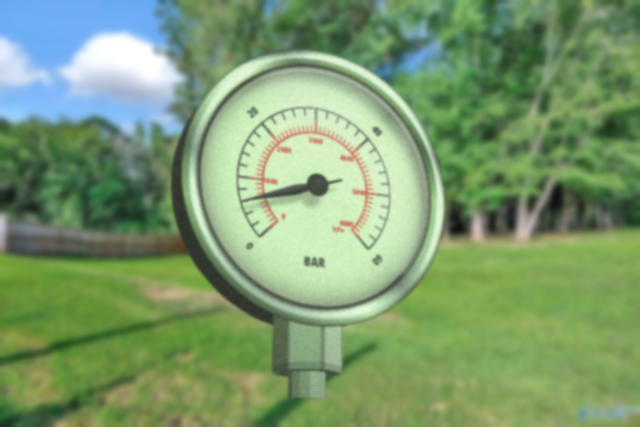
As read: 6,bar
